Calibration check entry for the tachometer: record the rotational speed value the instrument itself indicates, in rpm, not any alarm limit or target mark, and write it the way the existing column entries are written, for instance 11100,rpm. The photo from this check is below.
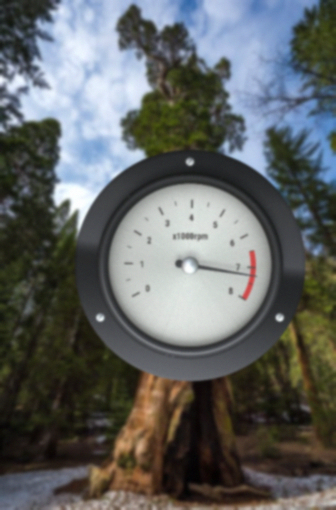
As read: 7250,rpm
